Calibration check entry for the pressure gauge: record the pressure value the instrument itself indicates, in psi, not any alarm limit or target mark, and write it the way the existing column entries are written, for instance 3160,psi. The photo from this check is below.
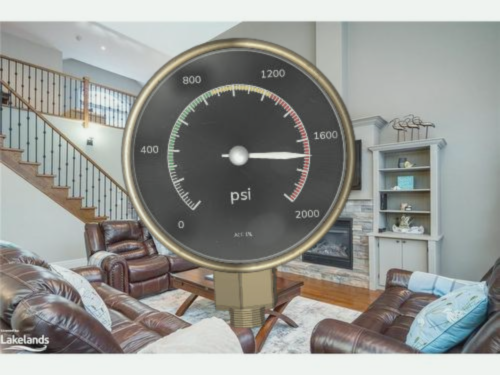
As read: 1700,psi
